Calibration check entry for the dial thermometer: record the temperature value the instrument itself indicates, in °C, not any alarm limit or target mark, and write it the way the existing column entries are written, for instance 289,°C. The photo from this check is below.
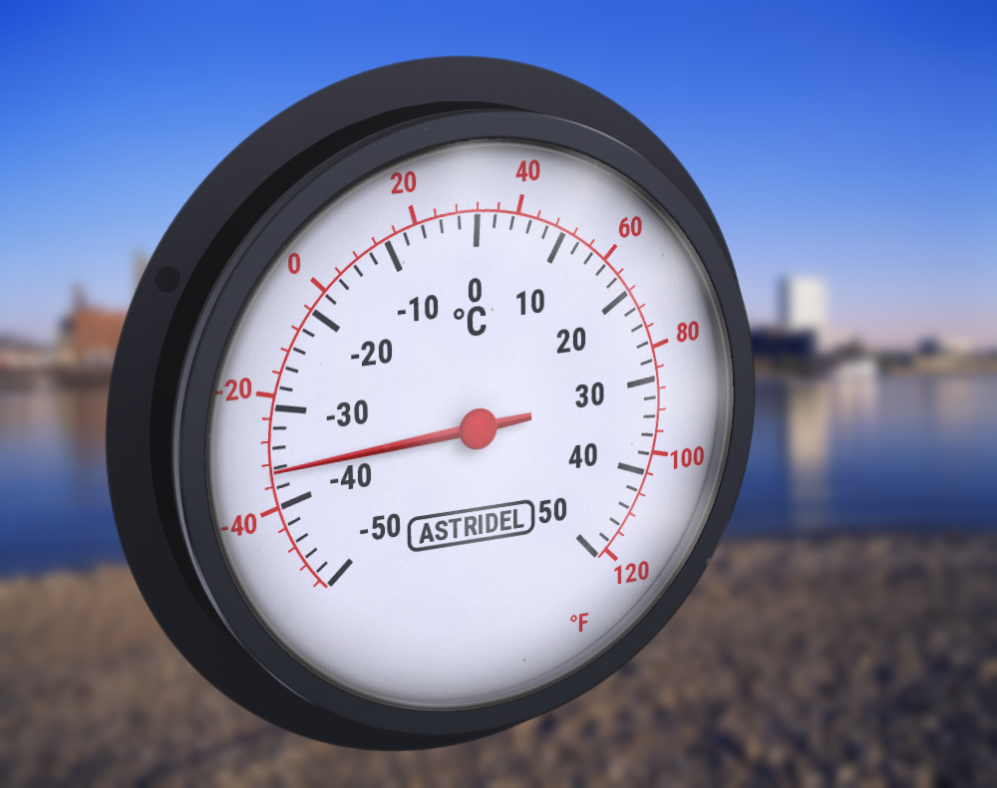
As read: -36,°C
